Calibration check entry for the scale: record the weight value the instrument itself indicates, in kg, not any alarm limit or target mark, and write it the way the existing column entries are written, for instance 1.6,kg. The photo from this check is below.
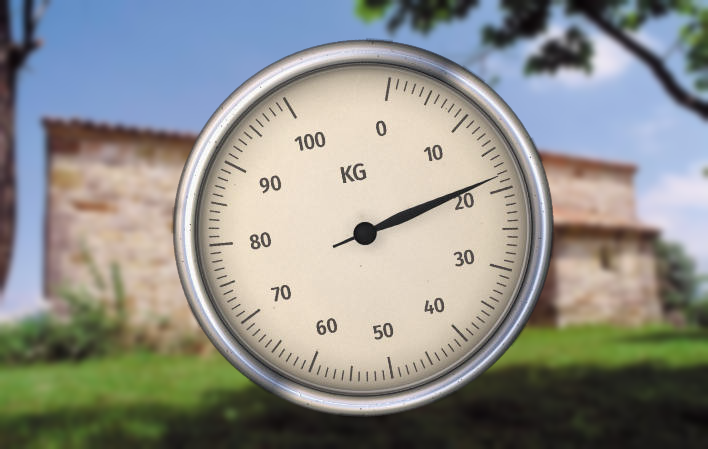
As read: 18,kg
